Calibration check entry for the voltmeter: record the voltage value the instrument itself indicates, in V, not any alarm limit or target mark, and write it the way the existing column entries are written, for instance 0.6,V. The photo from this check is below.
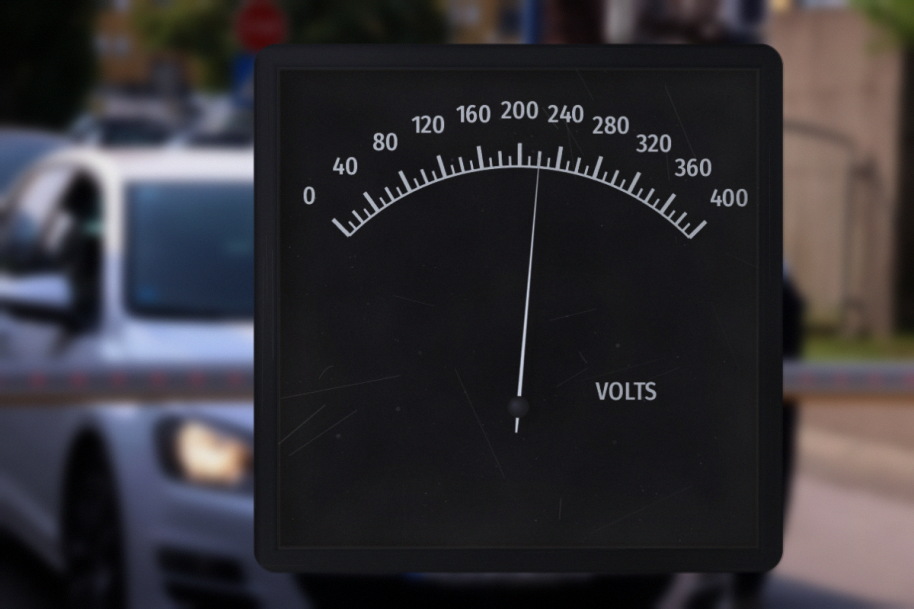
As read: 220,V
